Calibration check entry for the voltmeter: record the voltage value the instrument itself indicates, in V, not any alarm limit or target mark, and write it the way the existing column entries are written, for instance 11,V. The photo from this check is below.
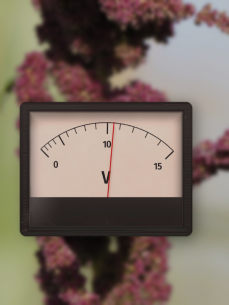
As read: 10.5,V
